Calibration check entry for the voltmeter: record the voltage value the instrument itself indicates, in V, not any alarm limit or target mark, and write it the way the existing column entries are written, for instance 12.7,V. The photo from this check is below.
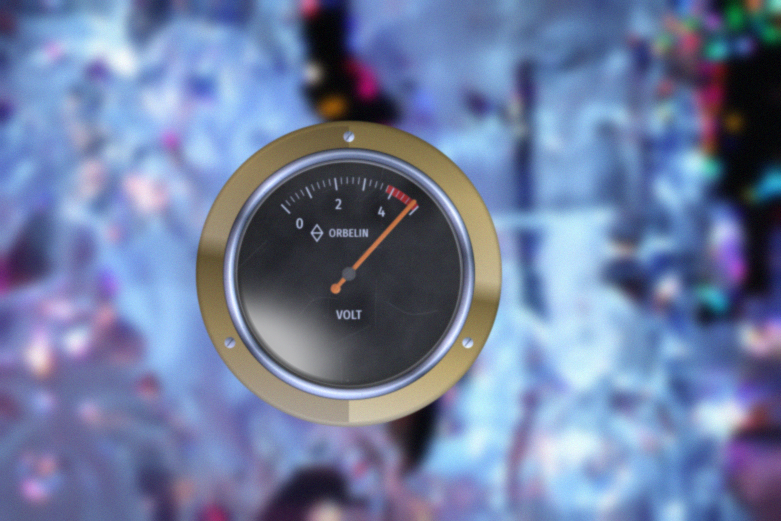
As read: 4.8,V
